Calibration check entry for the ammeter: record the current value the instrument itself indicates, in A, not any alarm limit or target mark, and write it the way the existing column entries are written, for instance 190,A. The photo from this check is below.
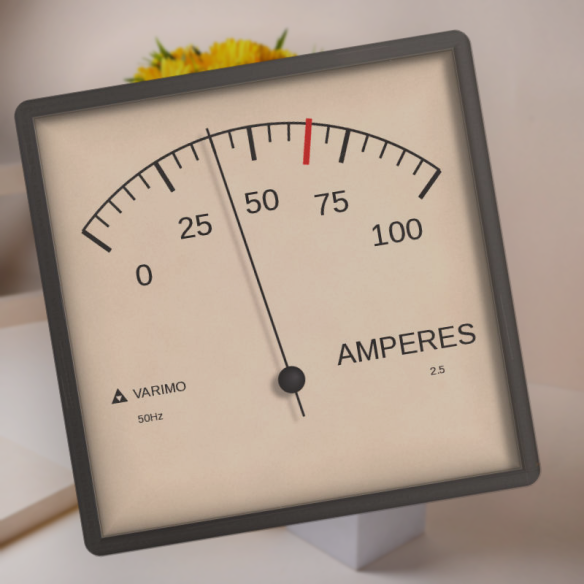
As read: 40,A
